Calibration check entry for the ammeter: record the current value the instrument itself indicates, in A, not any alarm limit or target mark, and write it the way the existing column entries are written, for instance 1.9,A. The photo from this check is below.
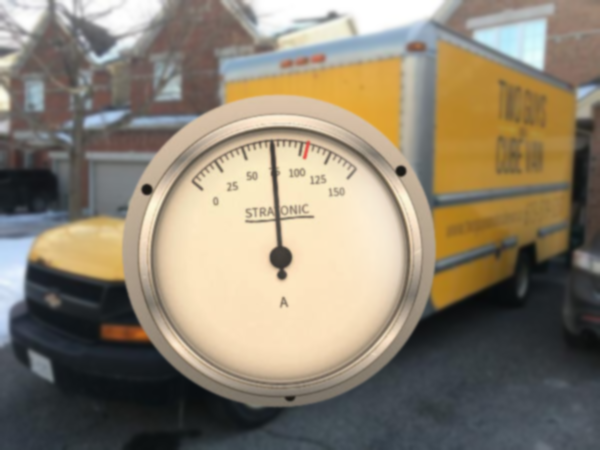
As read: 75,A
